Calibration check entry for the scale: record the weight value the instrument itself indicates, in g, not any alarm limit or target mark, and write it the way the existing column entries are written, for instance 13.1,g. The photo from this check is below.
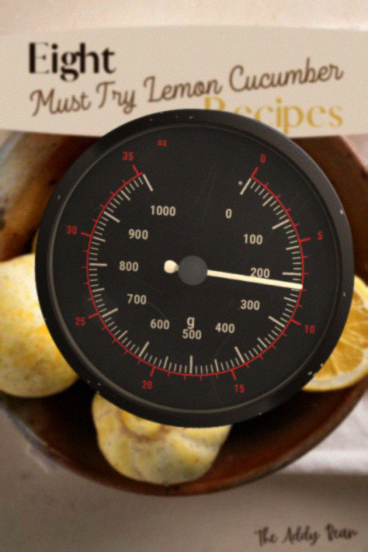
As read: 220,g
